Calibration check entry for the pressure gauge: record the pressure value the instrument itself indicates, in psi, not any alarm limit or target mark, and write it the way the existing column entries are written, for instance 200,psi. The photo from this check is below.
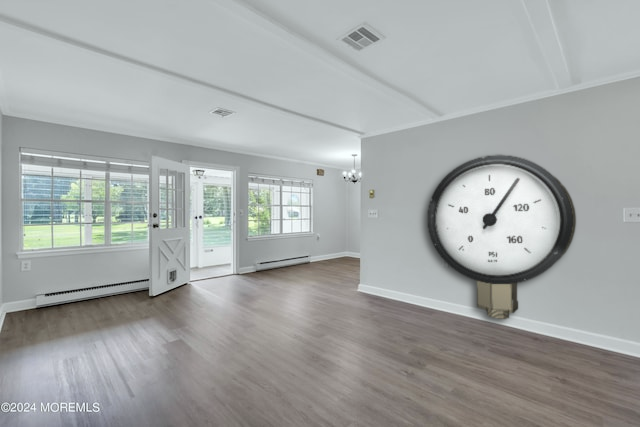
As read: 100,psi
